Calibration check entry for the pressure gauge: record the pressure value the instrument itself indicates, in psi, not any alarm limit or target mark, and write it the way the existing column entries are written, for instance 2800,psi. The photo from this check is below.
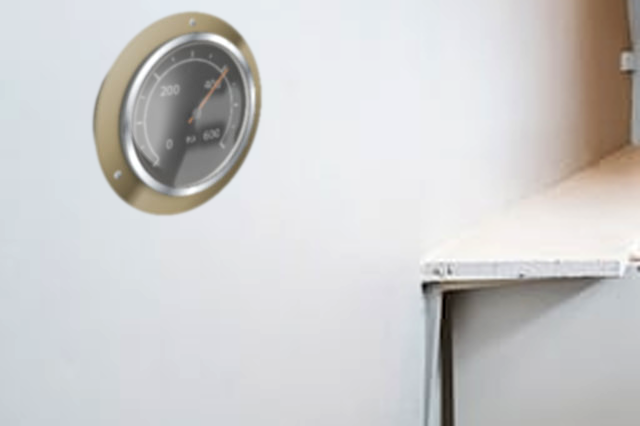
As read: 400,psi
